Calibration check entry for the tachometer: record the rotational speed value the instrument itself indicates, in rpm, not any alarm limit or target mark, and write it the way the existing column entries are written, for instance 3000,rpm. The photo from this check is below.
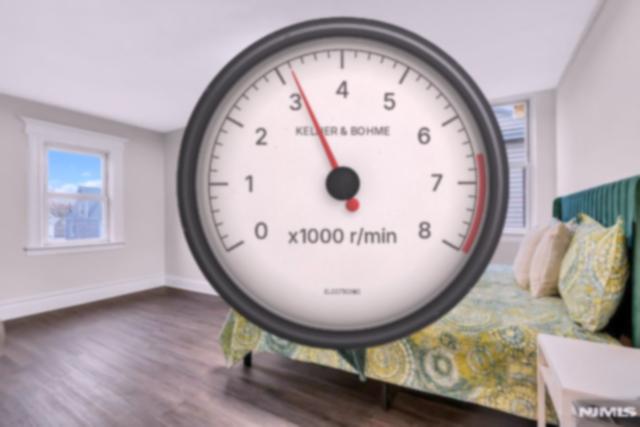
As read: 3200,rpm
